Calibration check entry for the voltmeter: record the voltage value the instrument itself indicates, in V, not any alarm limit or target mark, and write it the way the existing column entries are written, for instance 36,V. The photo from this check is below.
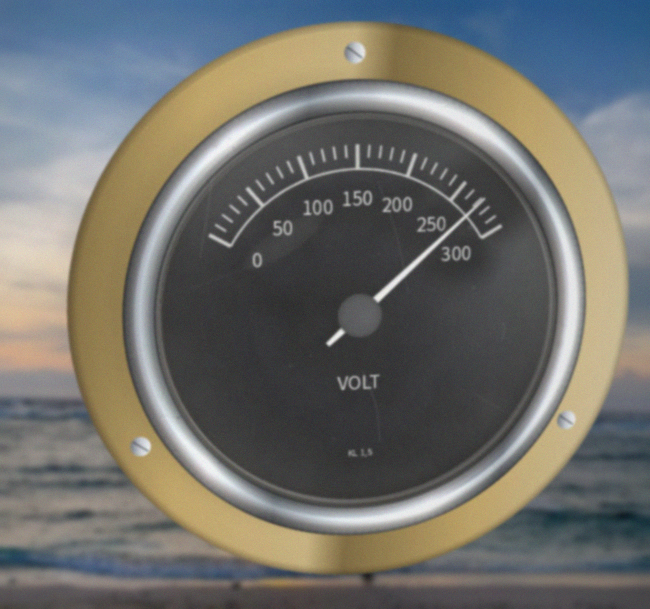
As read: 270,V
